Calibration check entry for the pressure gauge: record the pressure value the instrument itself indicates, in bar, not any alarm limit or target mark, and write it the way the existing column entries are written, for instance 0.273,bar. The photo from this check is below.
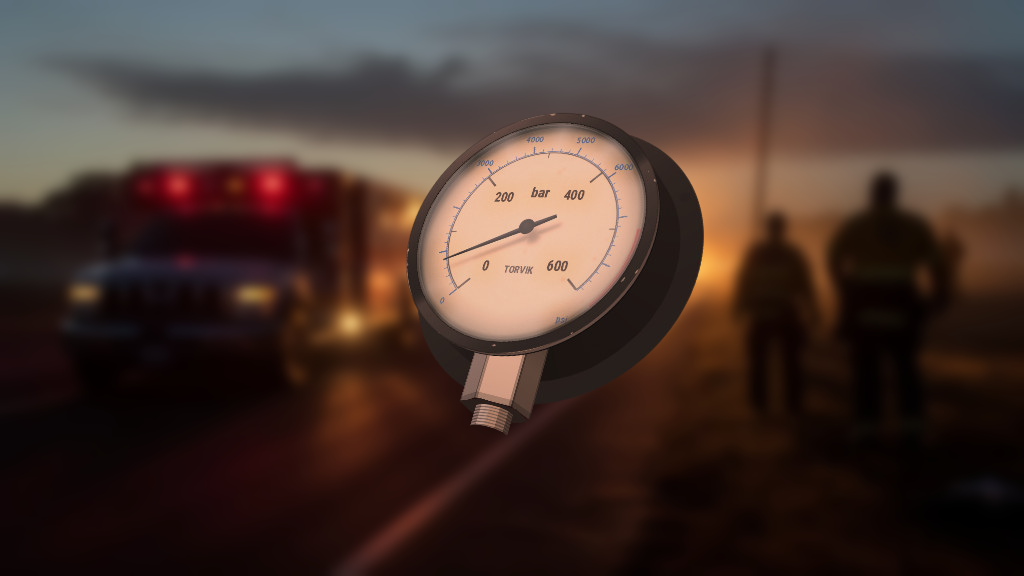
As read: 50,bar
